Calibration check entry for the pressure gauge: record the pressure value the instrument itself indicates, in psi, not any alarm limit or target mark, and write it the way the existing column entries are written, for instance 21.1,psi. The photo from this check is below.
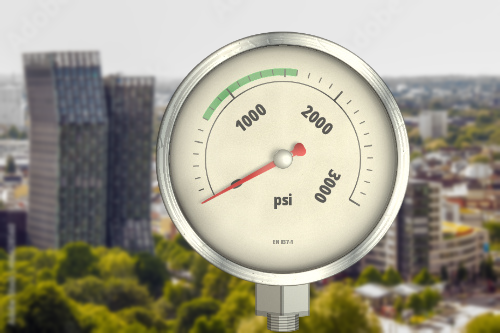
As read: 0,psi
